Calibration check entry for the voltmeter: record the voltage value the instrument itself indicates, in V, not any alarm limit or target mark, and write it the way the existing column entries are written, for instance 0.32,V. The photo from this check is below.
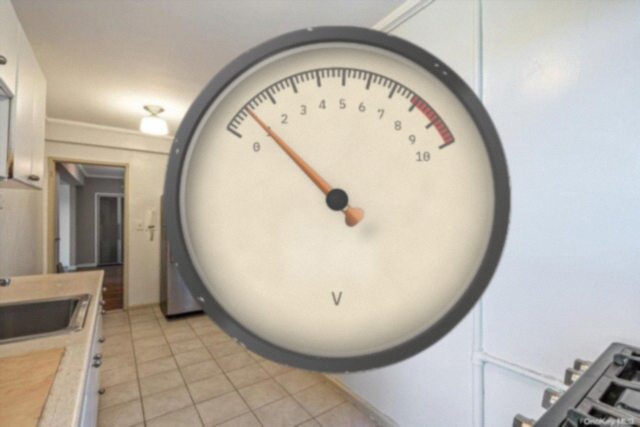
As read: 1,V
